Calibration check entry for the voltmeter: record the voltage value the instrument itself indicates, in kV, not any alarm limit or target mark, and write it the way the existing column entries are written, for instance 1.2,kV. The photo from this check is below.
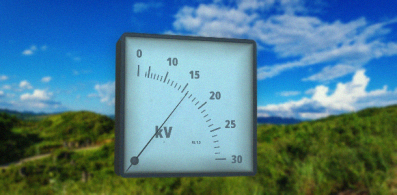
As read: 16,kV
